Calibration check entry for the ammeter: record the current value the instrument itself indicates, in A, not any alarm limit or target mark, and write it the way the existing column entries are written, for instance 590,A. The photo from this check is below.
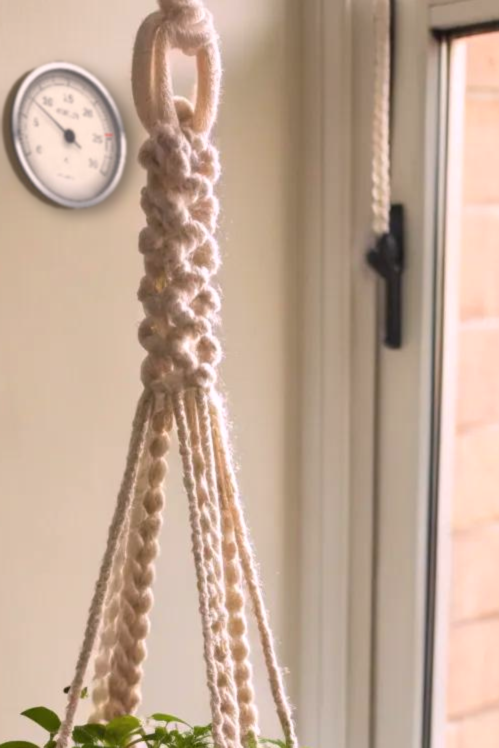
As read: 7.5,A
